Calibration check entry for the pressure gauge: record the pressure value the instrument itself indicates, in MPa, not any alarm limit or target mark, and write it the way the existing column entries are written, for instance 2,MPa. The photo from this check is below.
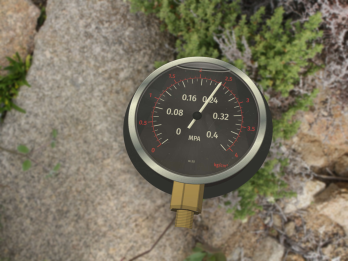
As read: 0.24,MPa
